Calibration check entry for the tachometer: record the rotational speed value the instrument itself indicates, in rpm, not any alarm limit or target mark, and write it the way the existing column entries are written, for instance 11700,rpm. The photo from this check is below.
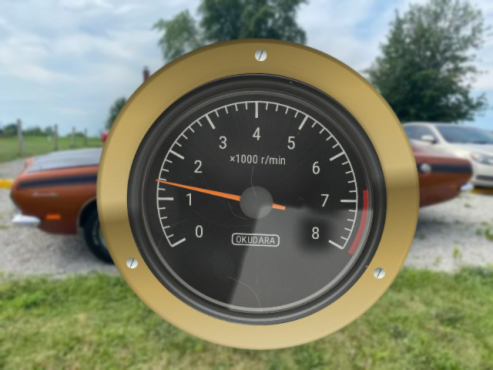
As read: 1400,rpm
